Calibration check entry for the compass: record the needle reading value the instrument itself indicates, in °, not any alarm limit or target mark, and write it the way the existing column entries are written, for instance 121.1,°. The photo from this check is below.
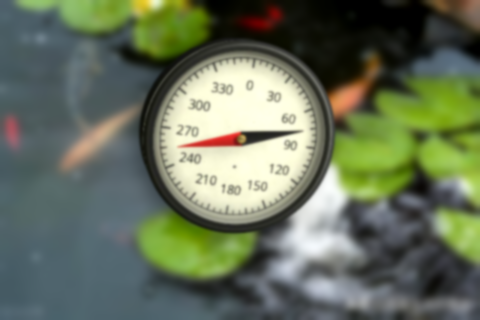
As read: 255,°
